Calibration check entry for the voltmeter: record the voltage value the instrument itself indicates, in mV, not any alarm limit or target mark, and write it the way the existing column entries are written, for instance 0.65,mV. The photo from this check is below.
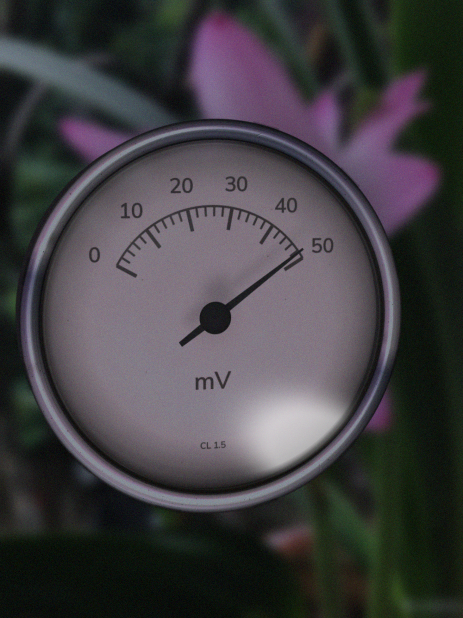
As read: 48,mV
